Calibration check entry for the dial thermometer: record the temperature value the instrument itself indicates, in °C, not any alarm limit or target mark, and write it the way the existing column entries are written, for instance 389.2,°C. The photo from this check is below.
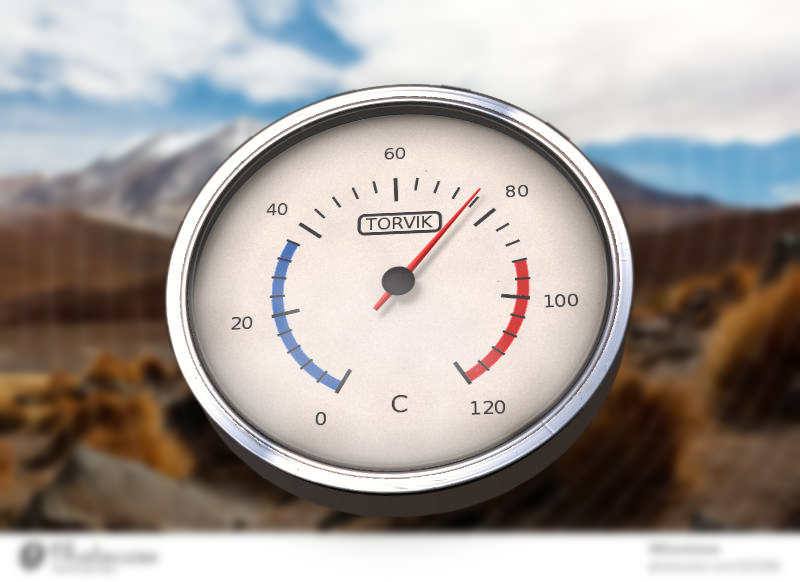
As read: 76,°C
